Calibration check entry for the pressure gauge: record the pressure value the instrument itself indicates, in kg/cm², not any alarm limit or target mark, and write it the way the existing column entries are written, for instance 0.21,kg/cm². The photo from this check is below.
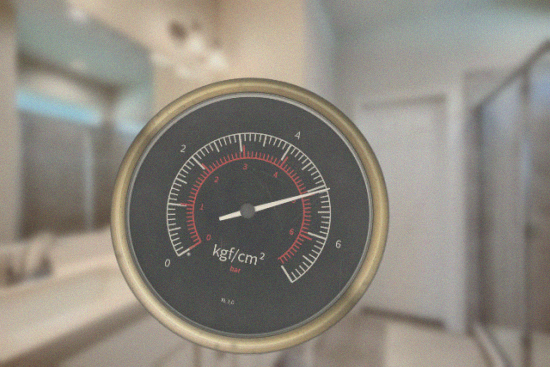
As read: 5.1,kg/cm²
